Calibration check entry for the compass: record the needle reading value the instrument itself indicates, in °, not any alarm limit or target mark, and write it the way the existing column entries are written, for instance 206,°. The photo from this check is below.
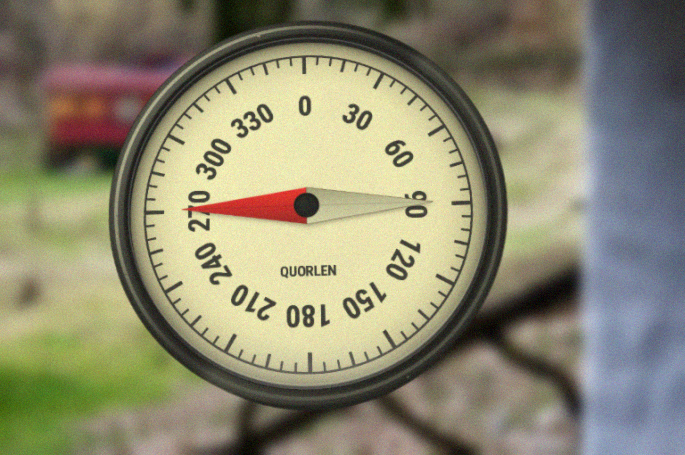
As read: 270,°
